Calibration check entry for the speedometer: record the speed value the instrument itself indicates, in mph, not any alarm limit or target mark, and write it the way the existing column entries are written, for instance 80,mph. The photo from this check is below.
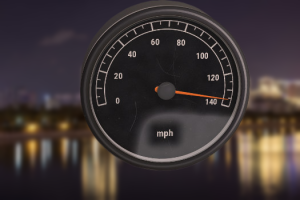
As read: 135,mph
